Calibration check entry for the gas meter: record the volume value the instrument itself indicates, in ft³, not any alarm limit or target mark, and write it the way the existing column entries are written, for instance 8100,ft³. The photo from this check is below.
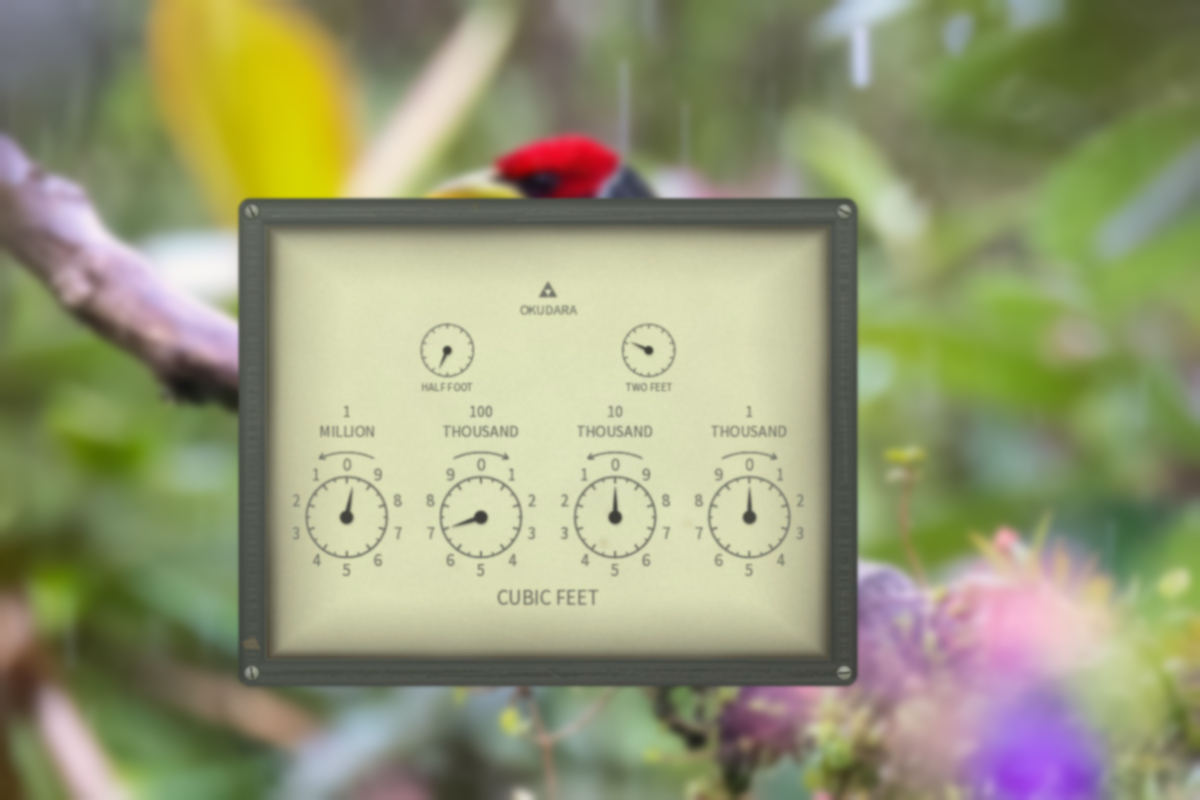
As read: 970000,ft³
